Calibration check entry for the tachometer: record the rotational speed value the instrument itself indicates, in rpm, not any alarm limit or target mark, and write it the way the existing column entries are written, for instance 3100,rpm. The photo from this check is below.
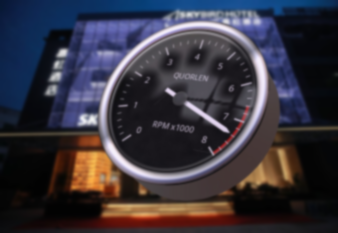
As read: 7400,rpm
